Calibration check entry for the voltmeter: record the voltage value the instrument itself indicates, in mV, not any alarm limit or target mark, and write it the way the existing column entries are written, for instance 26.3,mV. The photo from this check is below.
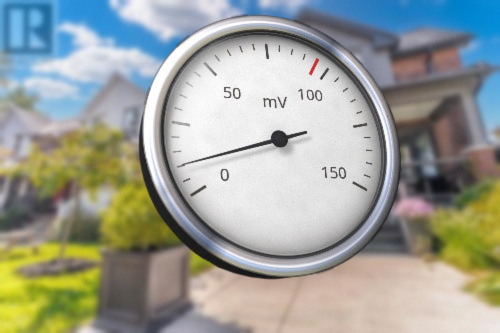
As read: 10,mV
